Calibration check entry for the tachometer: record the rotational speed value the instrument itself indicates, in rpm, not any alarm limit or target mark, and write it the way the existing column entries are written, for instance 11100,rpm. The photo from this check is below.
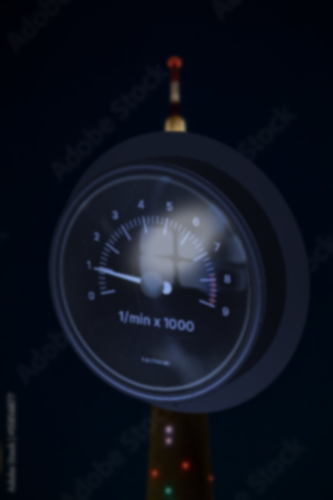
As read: 1000,rpm
